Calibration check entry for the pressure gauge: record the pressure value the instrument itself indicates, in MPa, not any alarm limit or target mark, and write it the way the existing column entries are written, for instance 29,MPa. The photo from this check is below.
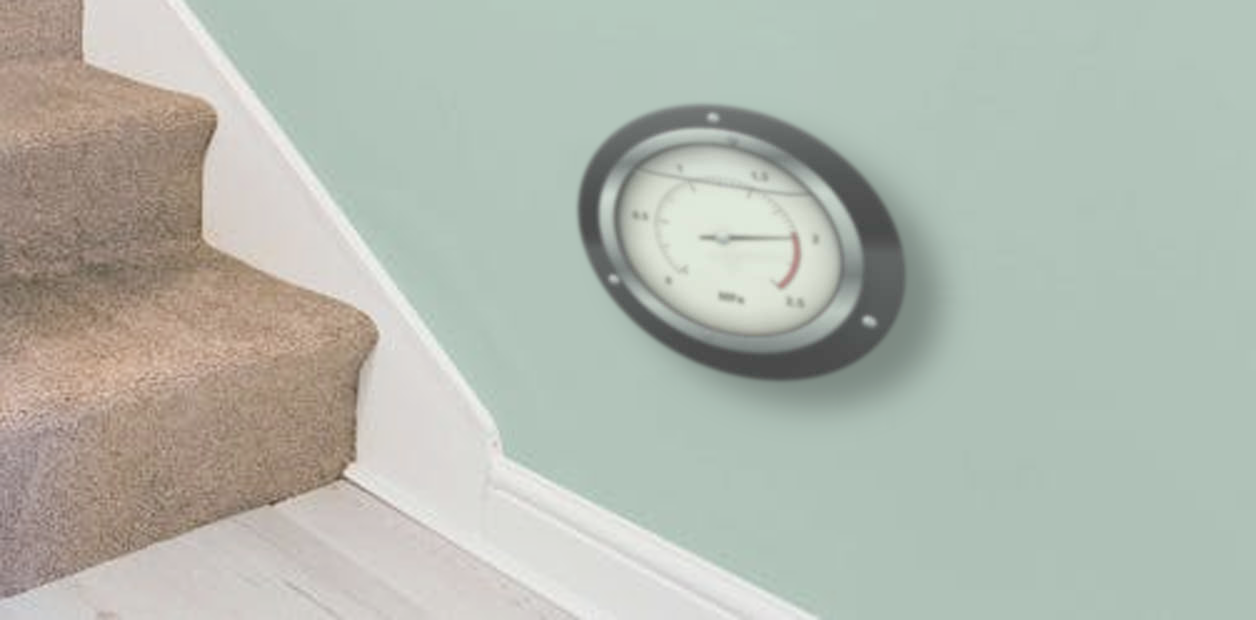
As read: 2,MPa
